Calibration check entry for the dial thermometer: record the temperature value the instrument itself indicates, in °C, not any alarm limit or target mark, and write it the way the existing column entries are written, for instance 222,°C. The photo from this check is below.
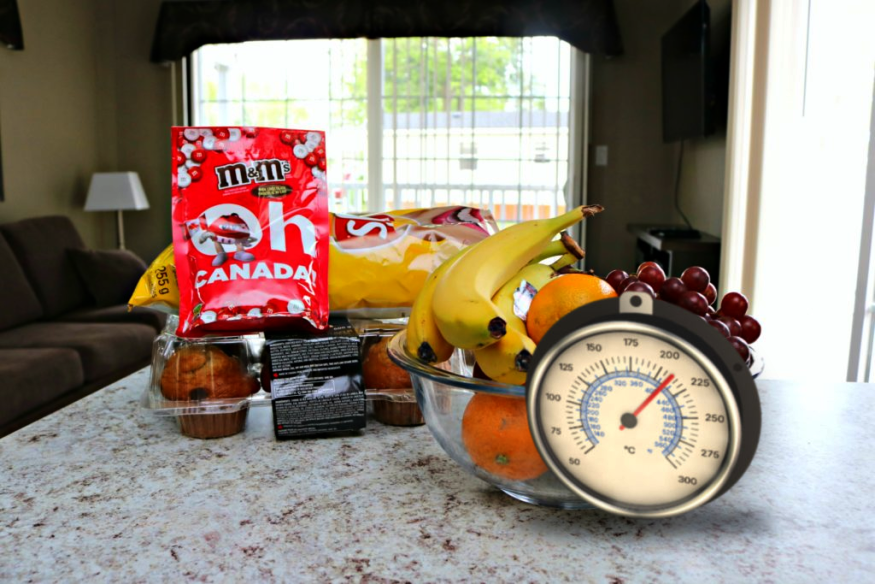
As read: 210,°C
